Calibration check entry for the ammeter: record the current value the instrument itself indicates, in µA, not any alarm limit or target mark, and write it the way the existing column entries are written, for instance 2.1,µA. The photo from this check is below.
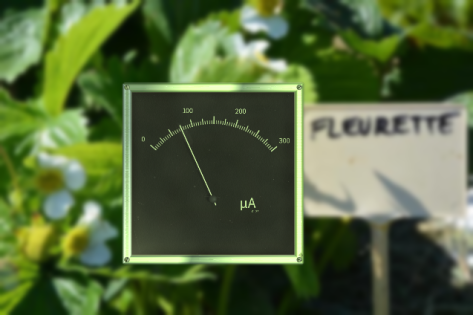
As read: 75,µA
